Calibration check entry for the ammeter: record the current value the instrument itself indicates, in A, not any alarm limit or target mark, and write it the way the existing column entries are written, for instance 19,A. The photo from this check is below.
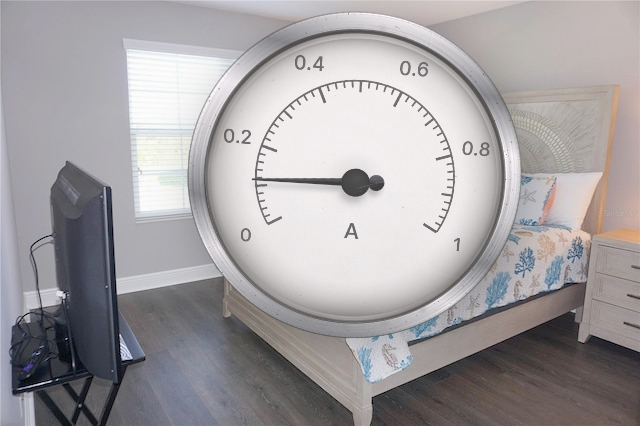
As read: 0.12,A
